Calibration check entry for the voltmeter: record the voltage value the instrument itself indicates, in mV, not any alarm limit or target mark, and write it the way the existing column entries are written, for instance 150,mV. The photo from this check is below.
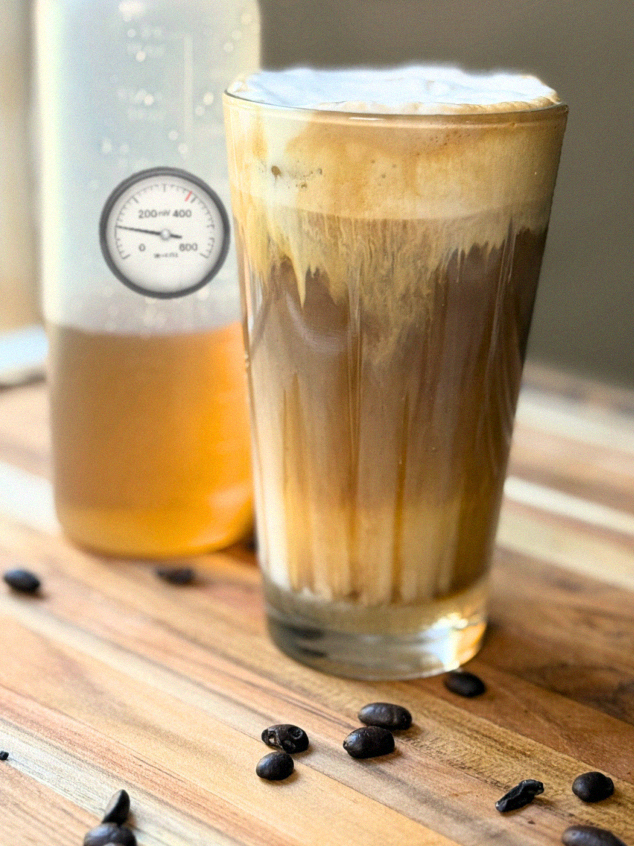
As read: 100,mV
